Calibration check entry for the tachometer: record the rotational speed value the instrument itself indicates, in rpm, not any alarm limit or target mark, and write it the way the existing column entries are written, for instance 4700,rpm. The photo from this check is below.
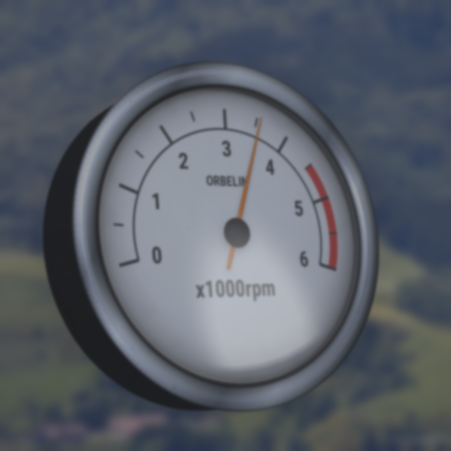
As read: 3500,rpm
